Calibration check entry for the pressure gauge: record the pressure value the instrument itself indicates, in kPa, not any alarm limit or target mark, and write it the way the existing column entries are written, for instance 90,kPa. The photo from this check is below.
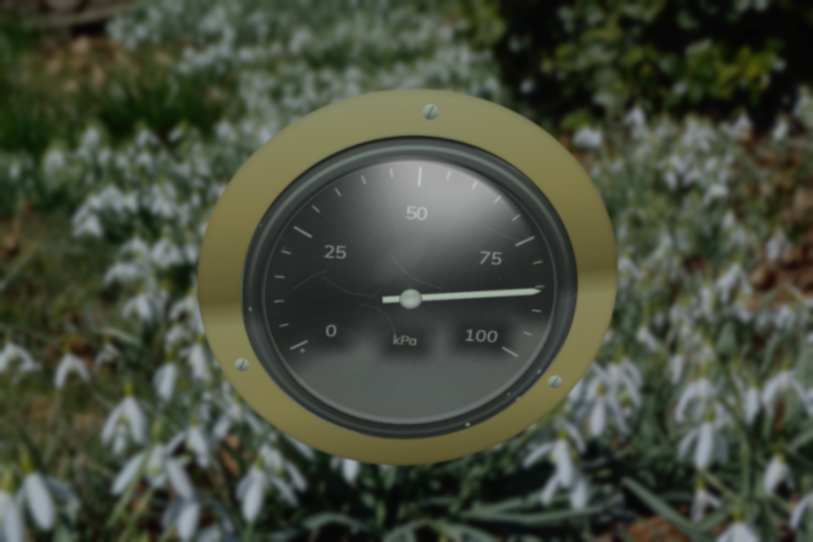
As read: 85,kPa
